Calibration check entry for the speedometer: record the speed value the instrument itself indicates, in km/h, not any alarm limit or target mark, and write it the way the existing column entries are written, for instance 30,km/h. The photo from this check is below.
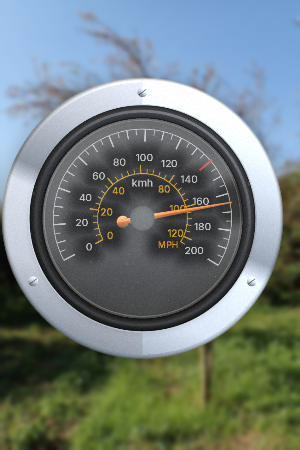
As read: 165,km/h
